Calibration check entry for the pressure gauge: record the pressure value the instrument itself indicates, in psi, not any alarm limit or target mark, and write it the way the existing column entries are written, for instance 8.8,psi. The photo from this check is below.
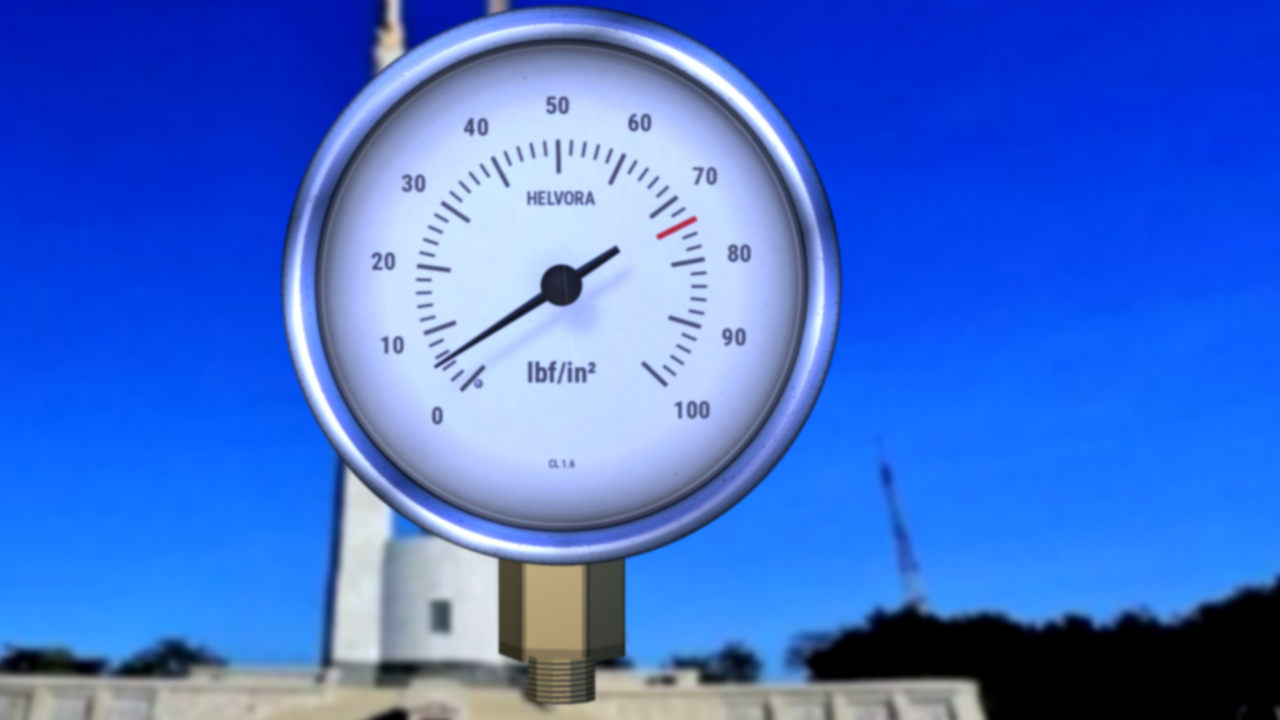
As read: 5,psi
